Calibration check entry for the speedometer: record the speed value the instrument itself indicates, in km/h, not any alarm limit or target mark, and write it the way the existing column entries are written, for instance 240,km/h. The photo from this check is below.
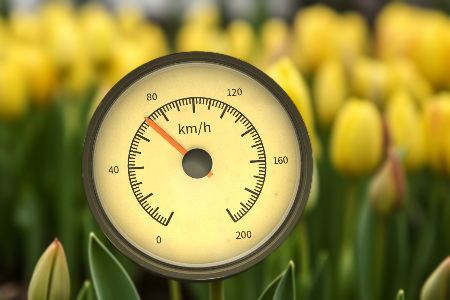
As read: 70,km/h
